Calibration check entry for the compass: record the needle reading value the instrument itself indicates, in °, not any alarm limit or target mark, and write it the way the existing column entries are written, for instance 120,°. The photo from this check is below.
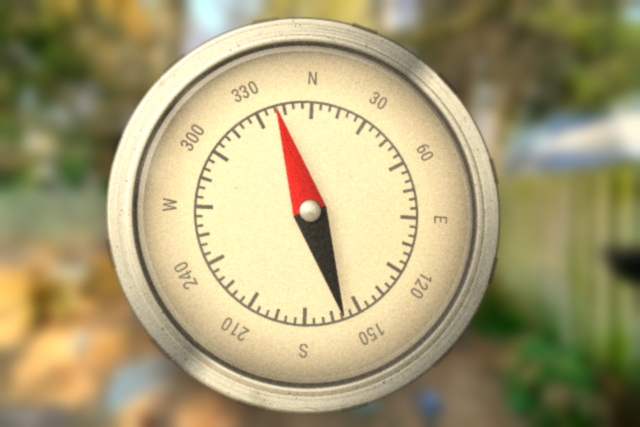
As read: 340,°
